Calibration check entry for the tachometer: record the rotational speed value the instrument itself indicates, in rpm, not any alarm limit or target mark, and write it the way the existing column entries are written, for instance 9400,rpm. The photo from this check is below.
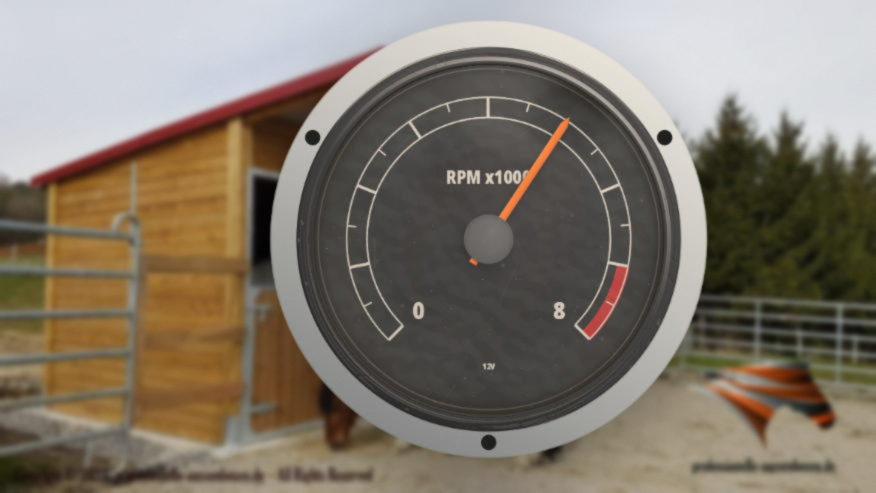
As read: 5000,rpm
